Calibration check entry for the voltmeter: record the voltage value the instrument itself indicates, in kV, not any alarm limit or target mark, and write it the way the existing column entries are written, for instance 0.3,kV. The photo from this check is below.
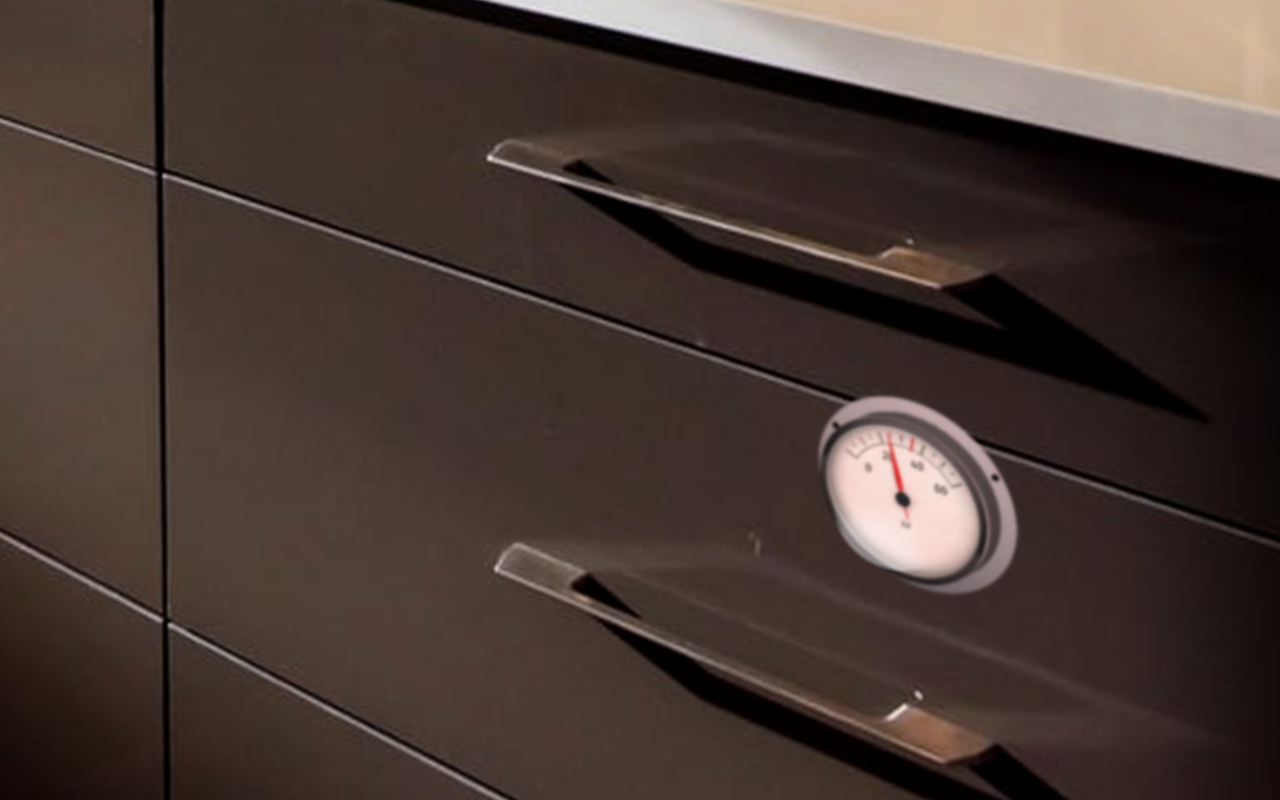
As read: 25,kV
